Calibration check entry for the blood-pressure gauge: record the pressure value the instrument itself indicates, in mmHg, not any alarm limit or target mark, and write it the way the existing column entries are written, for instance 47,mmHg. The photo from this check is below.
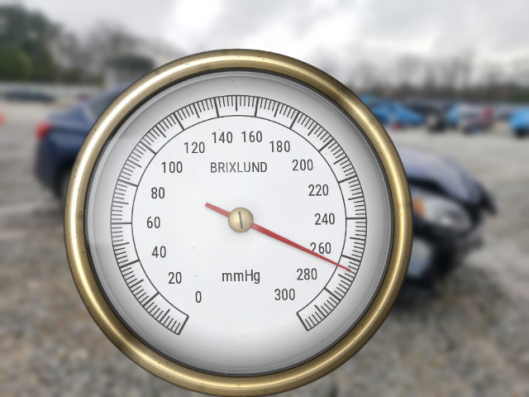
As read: 266,mmHg
